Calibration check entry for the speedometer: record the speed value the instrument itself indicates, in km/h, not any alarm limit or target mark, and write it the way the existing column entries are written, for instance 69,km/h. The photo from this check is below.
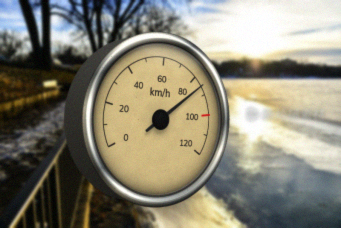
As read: 85,km/h
